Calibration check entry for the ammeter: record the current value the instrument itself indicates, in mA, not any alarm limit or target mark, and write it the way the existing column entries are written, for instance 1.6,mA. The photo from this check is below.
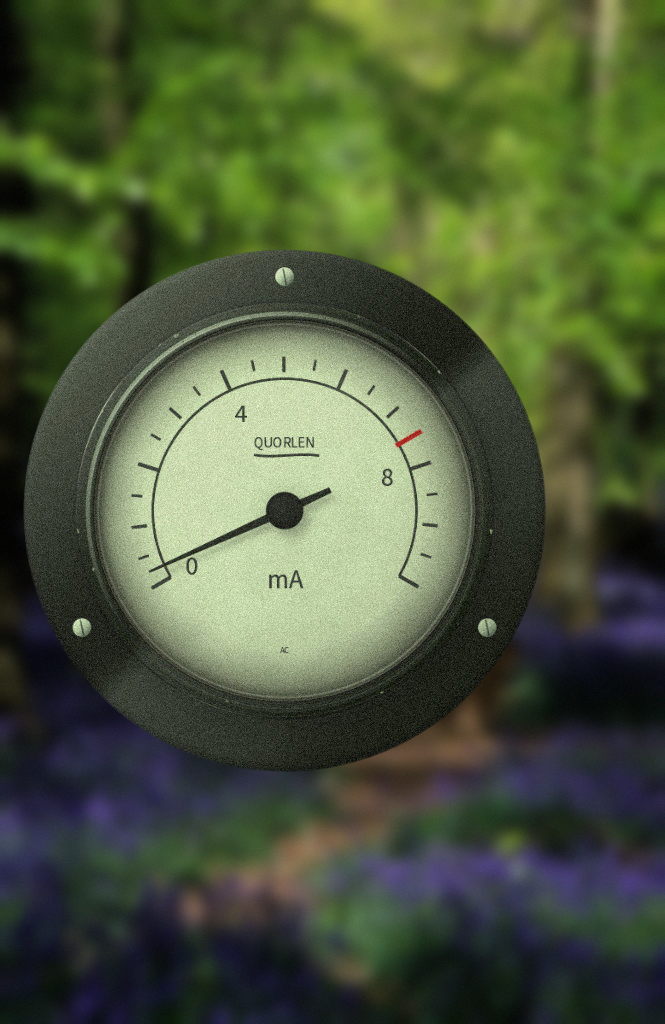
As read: 0.25,mA
